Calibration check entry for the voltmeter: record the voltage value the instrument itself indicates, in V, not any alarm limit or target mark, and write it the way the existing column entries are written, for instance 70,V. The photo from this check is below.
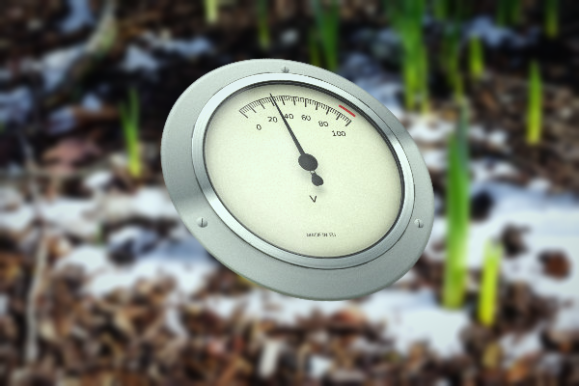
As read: 30,V
